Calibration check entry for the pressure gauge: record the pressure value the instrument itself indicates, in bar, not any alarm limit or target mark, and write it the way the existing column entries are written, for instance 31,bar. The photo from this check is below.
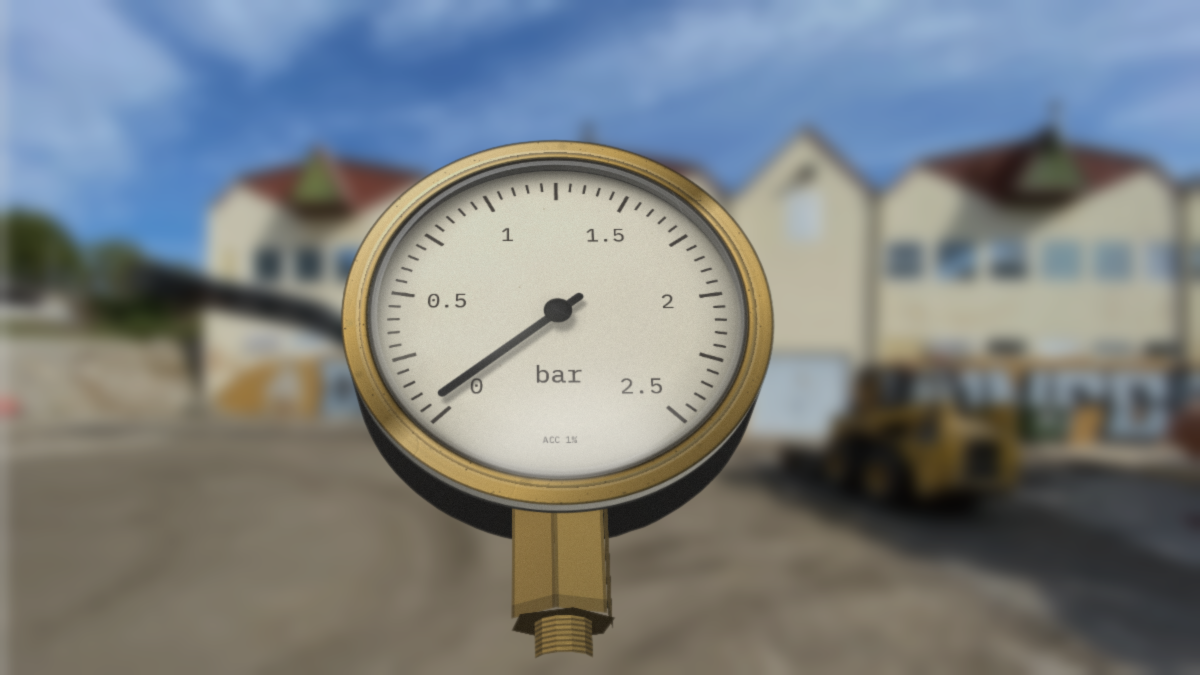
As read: 0.05,bar
